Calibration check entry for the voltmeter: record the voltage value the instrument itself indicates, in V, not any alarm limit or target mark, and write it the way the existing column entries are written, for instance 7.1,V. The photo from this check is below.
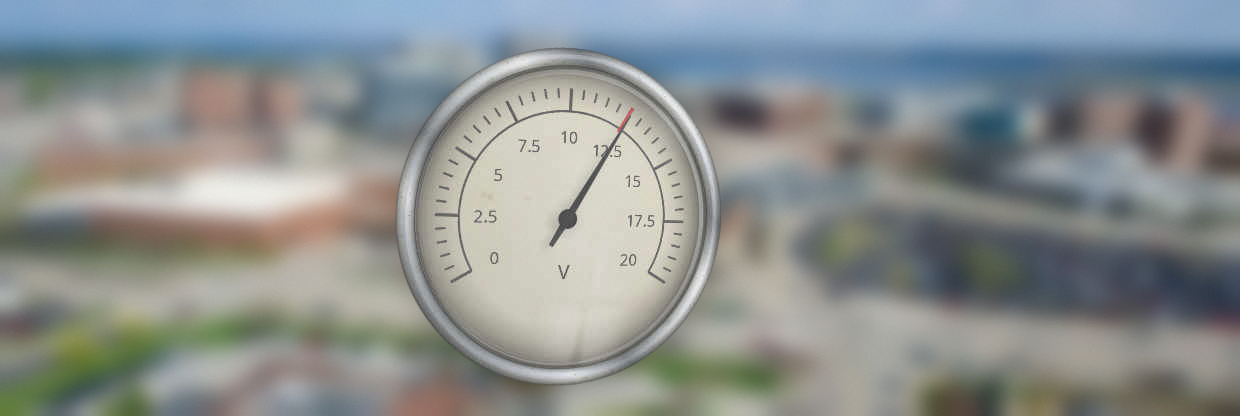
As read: 12.5,V
